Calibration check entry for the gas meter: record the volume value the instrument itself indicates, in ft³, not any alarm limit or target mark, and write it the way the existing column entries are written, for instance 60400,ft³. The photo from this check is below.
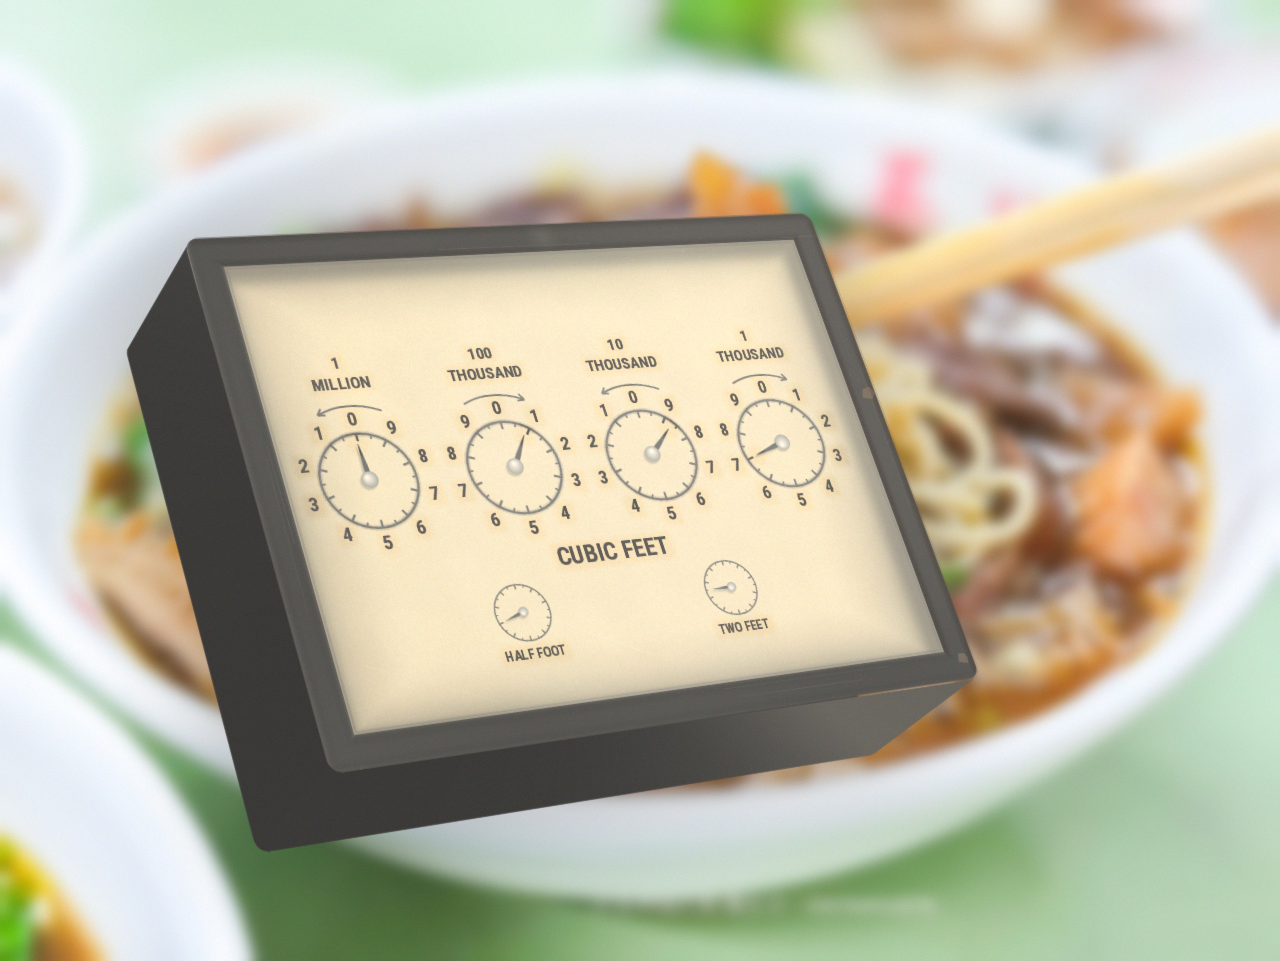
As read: 8700,ft³
